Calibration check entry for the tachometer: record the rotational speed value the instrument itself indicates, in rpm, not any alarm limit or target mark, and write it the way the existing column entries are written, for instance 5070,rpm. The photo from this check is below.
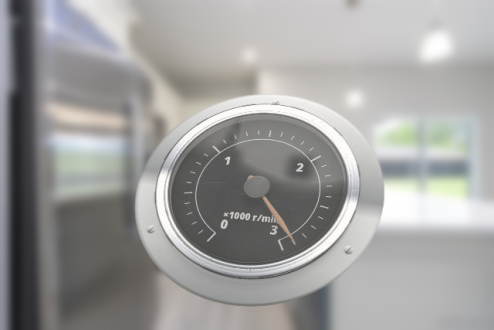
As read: 2900,rpm
